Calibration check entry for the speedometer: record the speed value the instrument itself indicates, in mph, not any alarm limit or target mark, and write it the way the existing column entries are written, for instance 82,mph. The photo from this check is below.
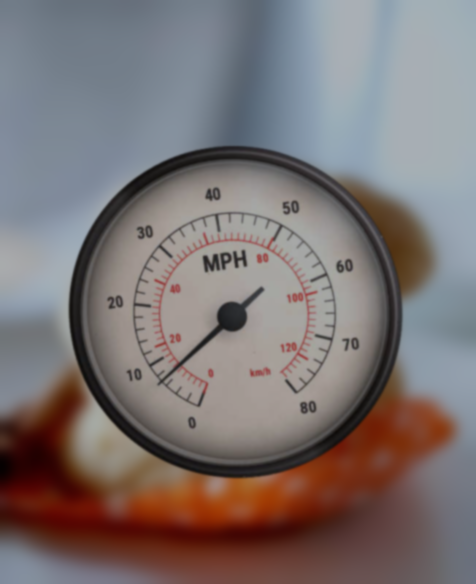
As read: 7,mph
